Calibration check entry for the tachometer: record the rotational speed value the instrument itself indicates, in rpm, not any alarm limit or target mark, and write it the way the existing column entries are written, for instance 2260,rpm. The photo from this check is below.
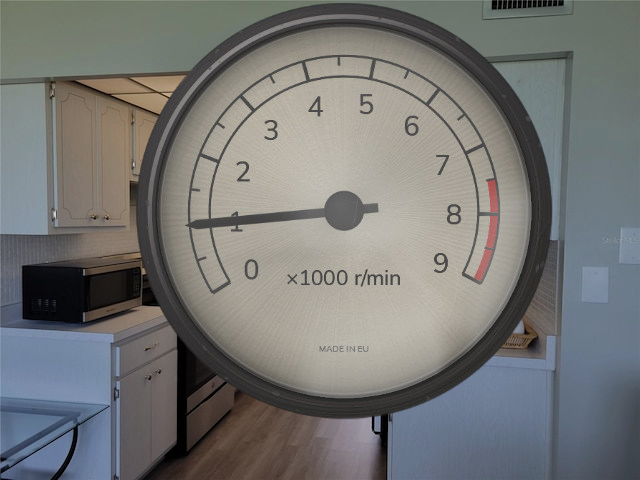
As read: 1000,rpm
